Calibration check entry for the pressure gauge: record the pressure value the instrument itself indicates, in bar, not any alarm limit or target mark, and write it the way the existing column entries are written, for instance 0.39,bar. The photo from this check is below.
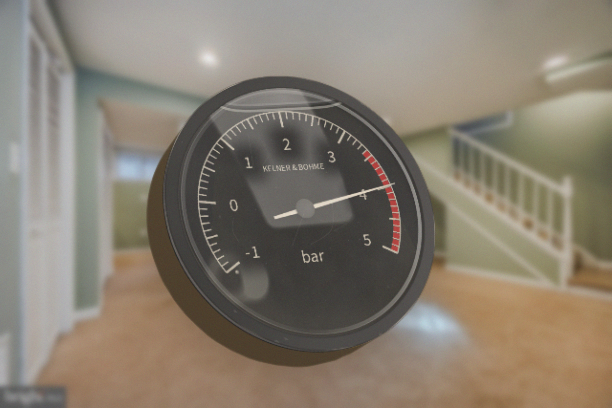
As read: 4,bar
